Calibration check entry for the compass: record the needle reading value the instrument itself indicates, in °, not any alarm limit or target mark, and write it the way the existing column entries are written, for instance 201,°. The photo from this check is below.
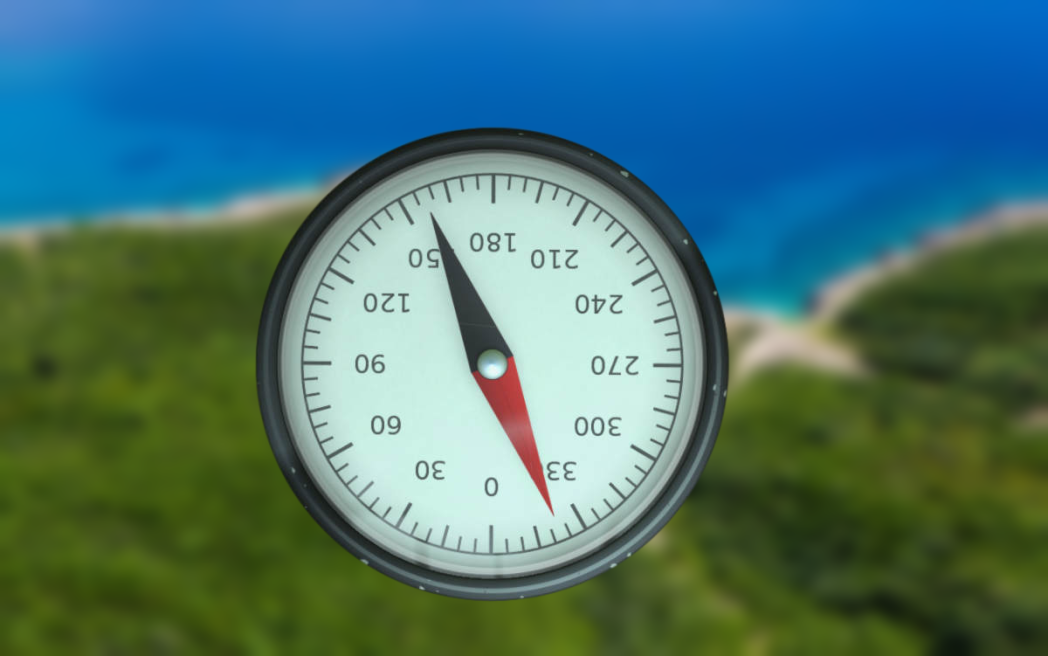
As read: 337.5,°
